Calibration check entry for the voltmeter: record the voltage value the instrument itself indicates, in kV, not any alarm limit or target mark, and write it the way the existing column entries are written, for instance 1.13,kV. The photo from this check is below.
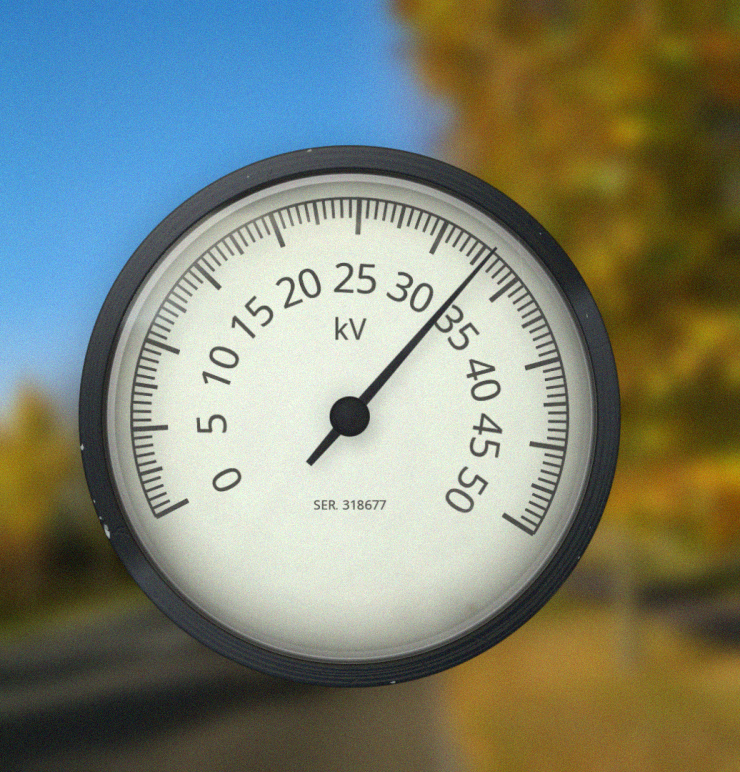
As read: 33,kV
